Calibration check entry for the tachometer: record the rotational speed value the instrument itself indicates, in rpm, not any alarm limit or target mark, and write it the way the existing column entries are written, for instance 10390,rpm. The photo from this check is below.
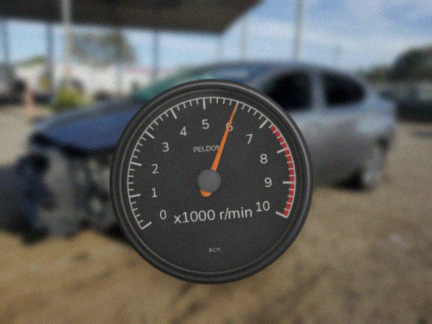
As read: 6000,rpm
